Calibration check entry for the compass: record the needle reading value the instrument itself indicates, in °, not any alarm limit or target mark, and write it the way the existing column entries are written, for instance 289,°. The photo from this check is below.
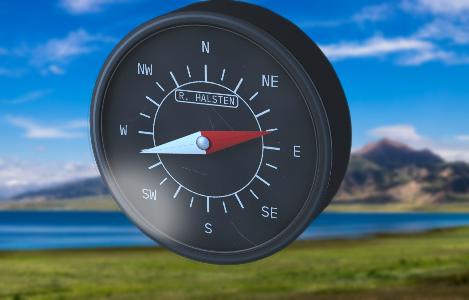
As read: 75,°
